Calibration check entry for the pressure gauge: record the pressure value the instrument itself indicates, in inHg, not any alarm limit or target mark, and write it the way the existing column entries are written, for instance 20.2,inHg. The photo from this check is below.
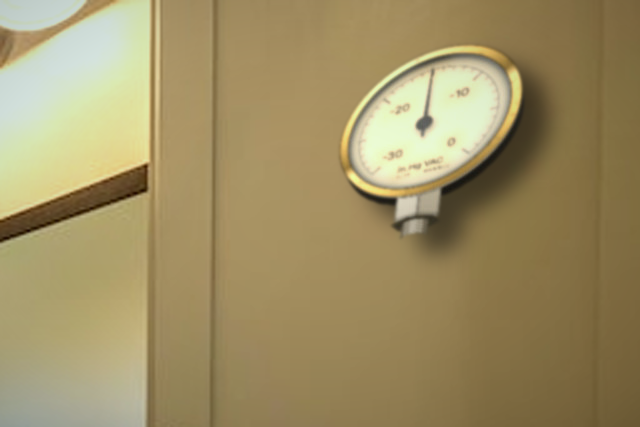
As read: -15,inHg
